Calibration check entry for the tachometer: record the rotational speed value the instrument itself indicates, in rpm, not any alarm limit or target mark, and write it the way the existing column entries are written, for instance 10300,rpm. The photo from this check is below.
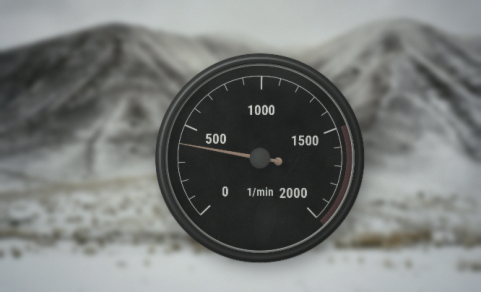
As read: 400,rpm
